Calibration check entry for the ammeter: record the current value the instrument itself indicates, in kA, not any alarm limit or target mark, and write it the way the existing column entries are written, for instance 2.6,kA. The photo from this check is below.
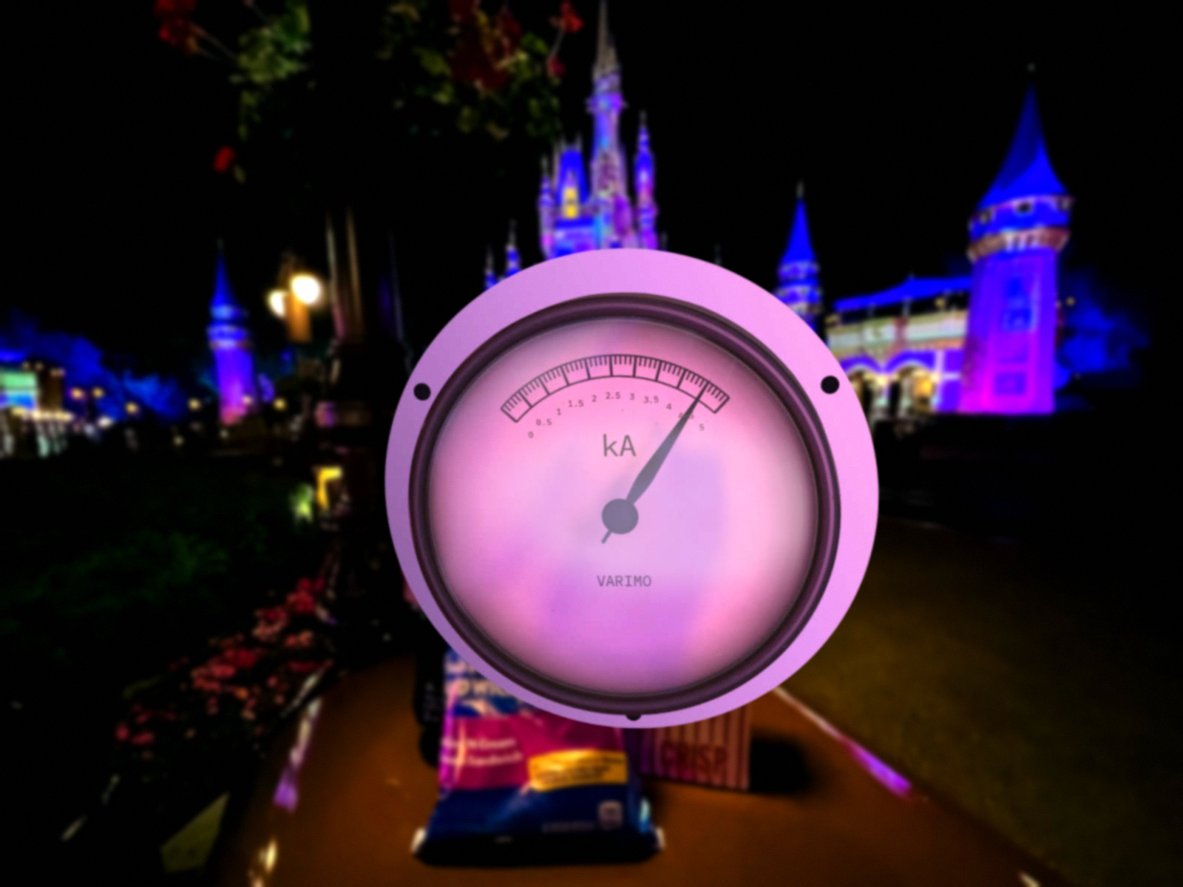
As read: 4.5,kA
